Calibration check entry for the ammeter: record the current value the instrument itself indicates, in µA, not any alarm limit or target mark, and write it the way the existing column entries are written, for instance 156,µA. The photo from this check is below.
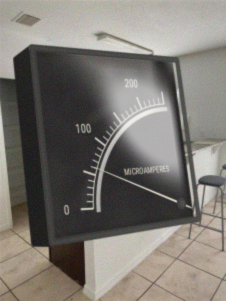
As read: 60,µA
